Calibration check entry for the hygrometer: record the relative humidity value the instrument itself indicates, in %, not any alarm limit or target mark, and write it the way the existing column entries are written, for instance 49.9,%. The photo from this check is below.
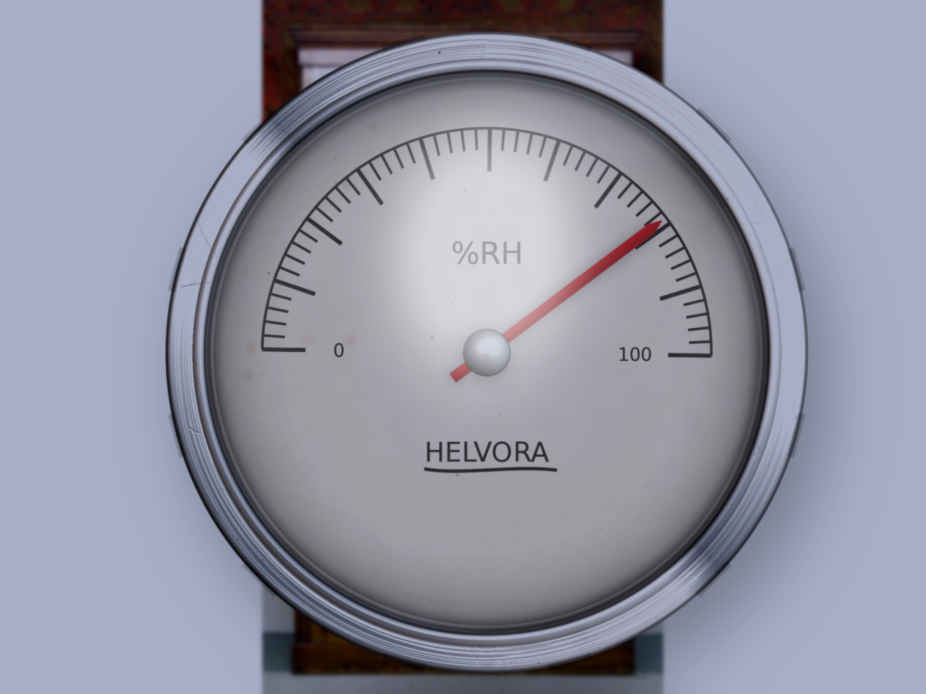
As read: 79,%
